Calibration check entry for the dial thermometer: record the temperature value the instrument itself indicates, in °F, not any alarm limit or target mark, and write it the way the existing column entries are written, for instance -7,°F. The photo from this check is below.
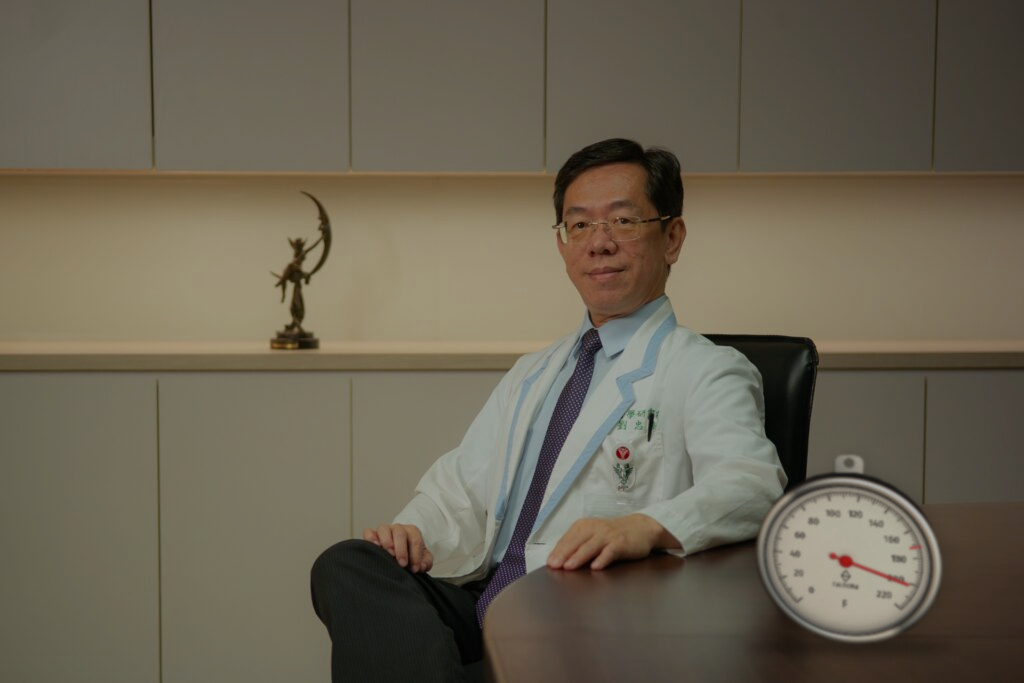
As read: 200,°F
